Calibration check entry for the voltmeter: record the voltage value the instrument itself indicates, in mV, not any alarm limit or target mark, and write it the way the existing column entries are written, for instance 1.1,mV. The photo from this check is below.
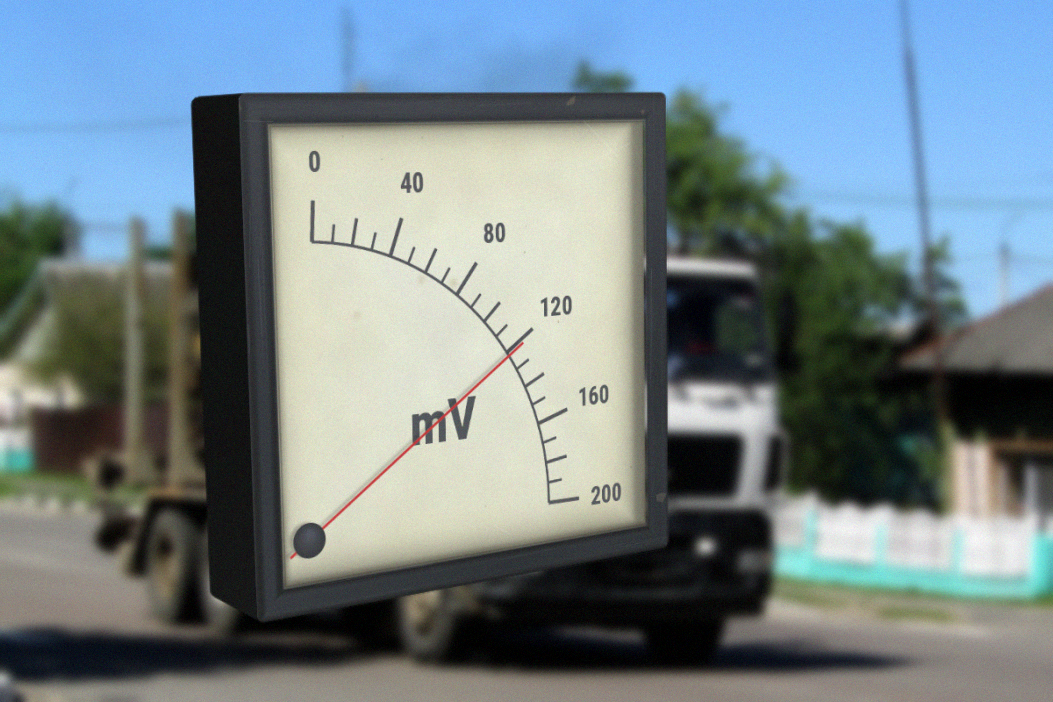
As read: 120,mV
